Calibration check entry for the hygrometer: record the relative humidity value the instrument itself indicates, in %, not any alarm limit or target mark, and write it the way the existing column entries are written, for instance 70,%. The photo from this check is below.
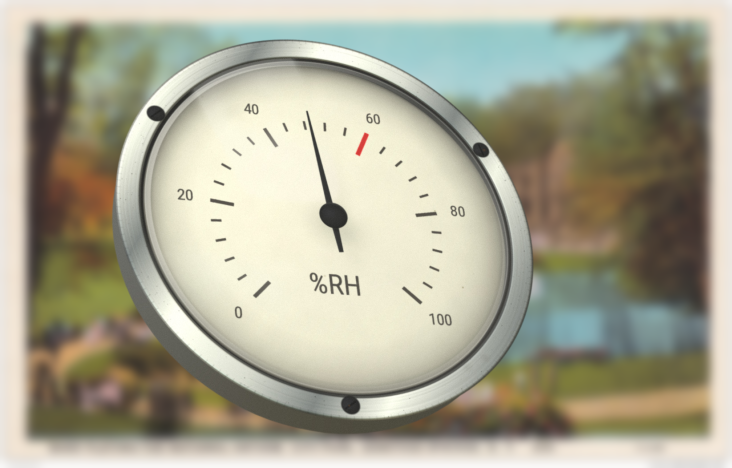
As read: 48,%
